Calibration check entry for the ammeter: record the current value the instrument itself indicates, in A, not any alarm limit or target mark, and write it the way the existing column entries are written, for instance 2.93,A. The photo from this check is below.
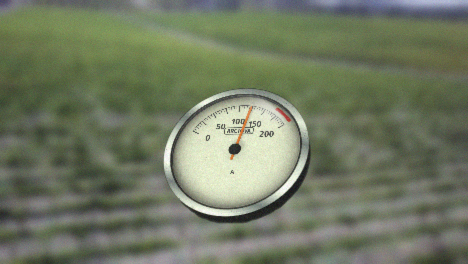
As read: 125,A
